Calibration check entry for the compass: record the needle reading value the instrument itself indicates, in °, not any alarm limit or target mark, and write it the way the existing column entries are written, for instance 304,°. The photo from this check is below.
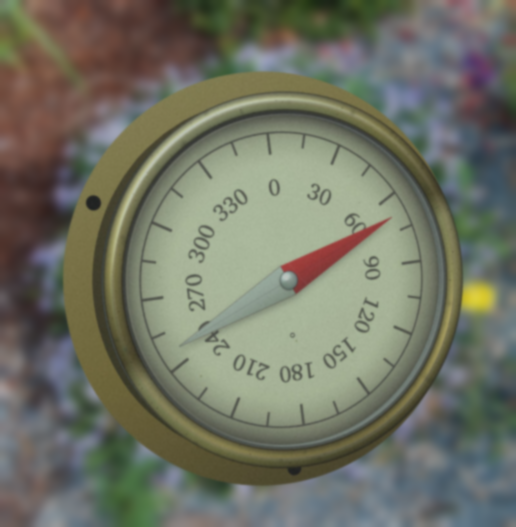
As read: 67.5,°
